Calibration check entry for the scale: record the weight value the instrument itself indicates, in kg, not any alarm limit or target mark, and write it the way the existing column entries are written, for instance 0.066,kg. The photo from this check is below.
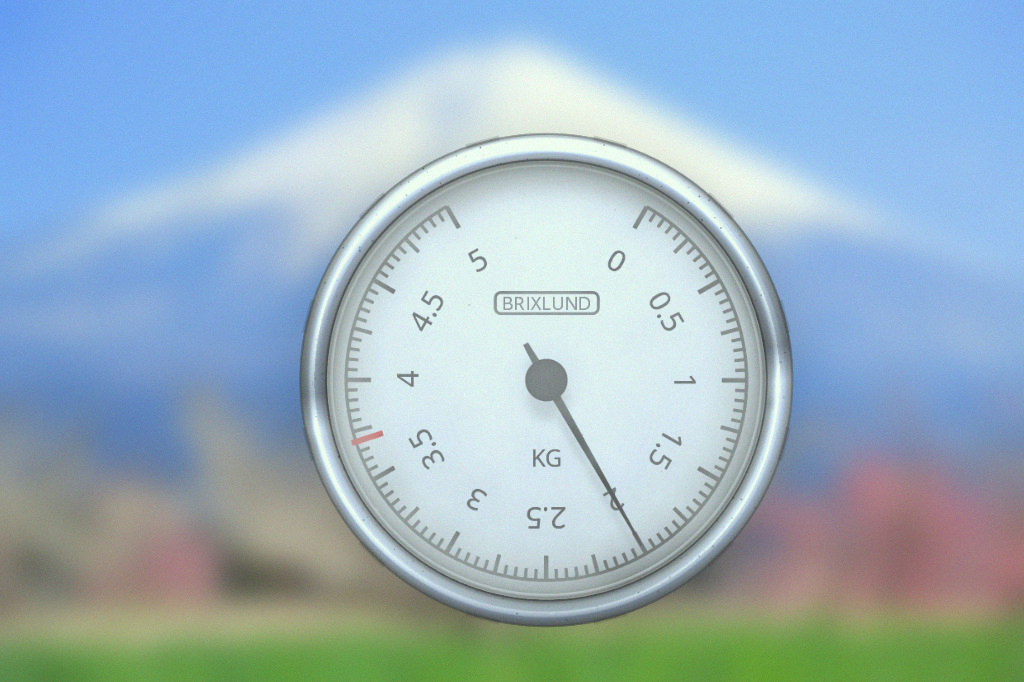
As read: 2,kg
